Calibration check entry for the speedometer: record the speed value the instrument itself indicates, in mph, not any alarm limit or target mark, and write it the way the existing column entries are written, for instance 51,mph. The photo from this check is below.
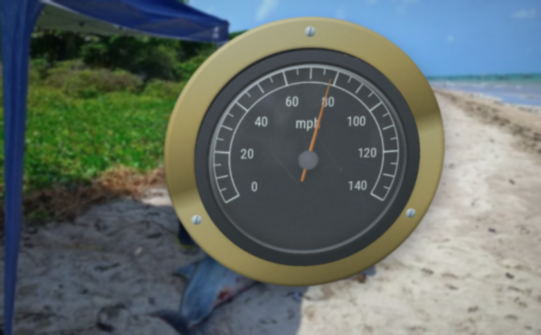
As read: 77.5,mph
